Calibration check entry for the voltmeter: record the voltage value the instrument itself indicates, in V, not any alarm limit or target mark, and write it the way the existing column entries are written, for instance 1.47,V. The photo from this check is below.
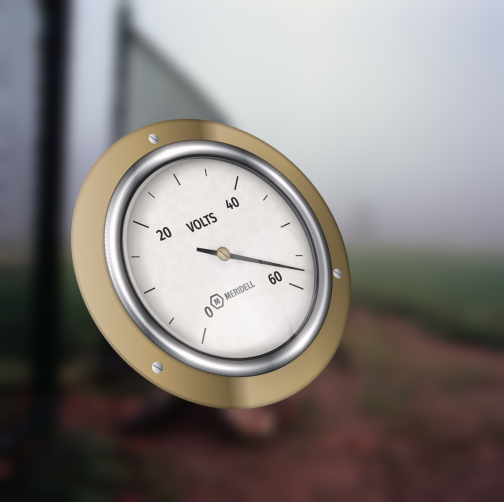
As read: 57.5,V
